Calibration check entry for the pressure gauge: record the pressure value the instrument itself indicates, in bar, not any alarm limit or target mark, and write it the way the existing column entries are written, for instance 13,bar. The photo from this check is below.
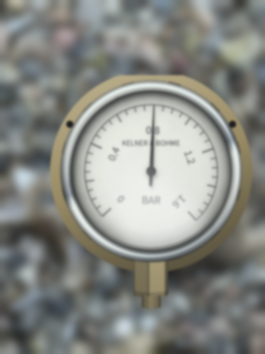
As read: 0.8,bar
